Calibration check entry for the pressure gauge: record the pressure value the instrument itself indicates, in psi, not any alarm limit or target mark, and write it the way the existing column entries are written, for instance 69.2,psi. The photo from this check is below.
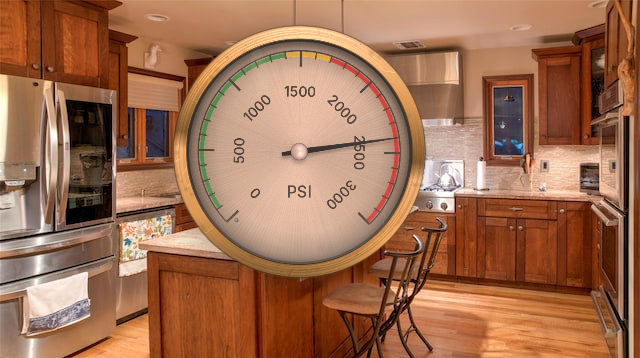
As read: 2400,psi
